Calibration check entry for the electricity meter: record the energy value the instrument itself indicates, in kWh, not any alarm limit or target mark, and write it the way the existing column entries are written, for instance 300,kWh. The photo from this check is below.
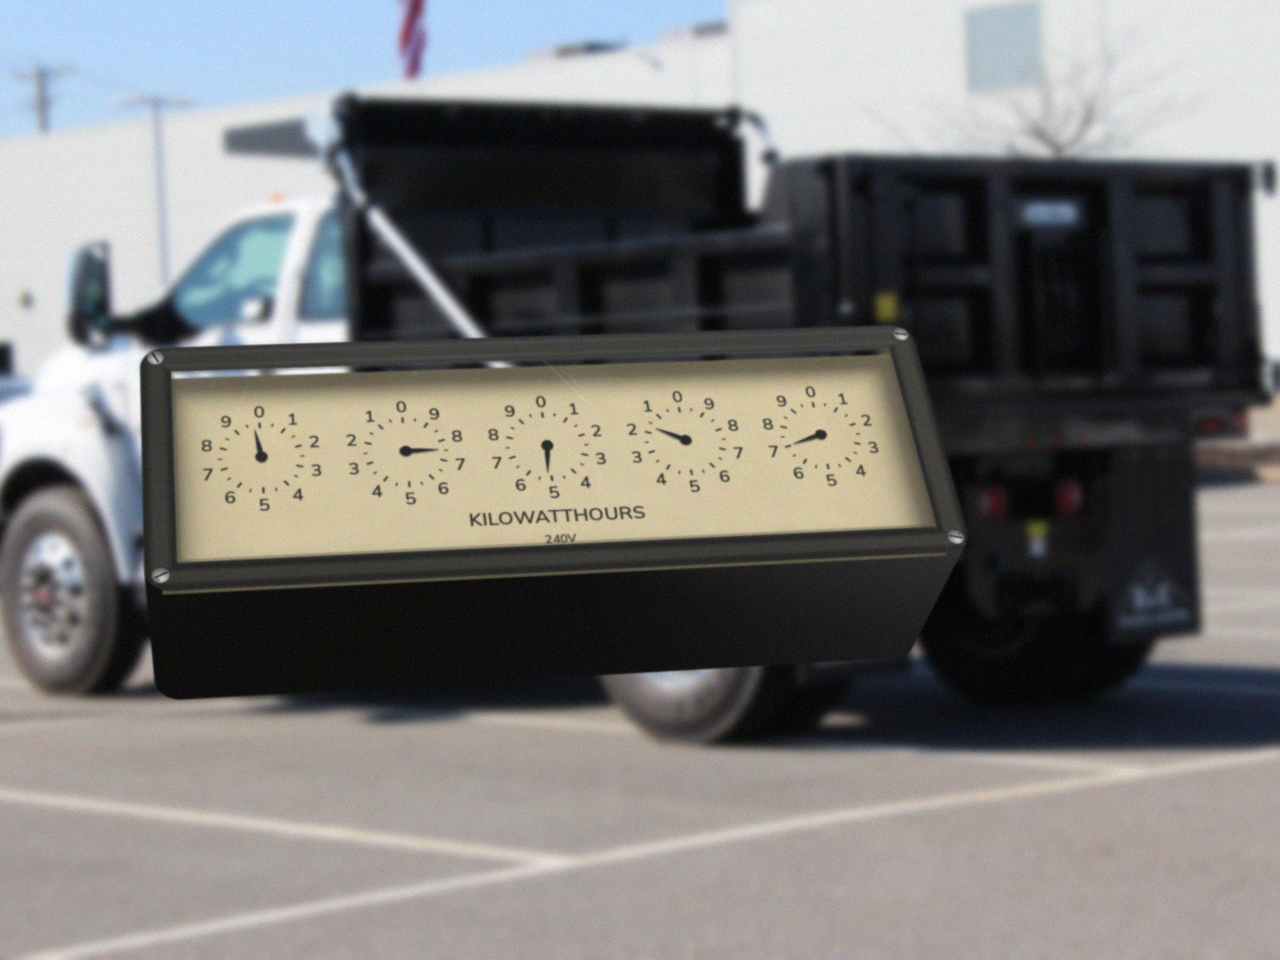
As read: 97517,kWh
